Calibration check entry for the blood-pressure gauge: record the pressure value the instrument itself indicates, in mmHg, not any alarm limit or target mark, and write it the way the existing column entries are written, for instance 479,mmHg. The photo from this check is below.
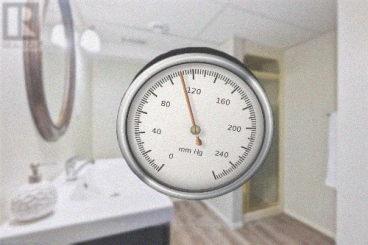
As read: 110,mmHg
